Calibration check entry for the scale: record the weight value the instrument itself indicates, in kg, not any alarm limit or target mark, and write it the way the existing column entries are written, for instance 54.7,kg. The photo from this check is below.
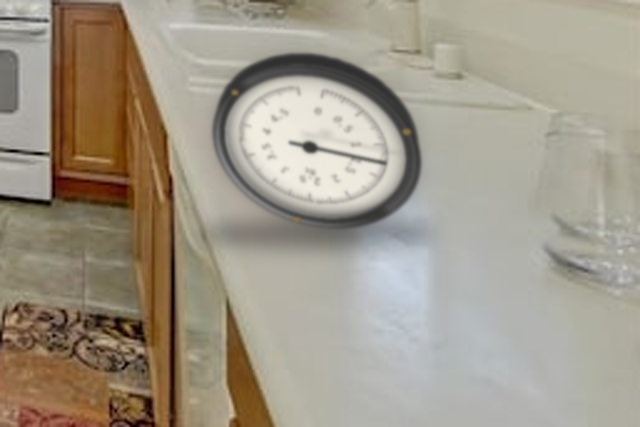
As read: 1.25,kg
